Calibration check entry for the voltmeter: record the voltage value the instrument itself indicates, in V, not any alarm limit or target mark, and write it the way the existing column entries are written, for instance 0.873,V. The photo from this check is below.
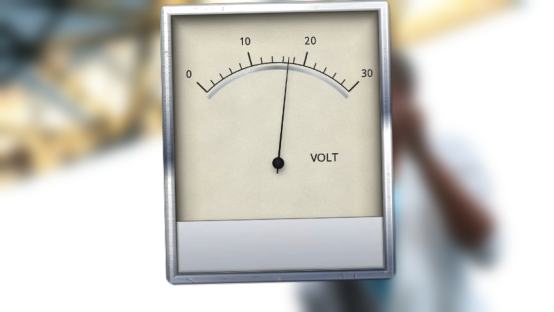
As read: 17,V
